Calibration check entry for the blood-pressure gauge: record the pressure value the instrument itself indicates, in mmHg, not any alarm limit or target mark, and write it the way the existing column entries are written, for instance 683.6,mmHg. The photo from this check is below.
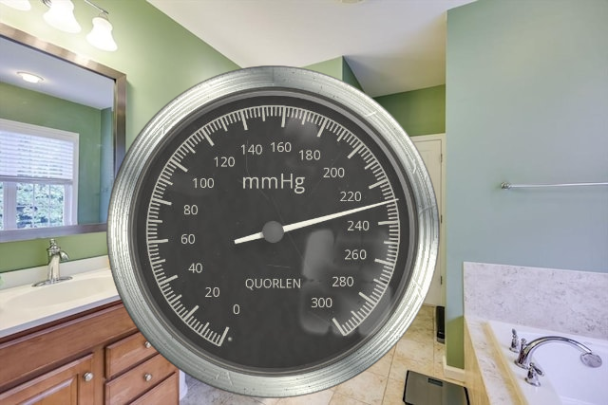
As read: 230,mmHg
